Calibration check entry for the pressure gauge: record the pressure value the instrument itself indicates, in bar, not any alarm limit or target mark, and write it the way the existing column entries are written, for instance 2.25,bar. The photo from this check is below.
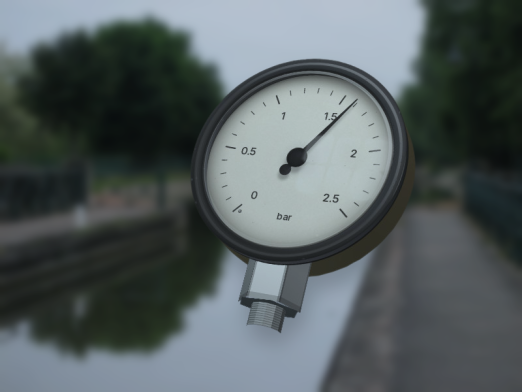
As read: 1.6,bar
